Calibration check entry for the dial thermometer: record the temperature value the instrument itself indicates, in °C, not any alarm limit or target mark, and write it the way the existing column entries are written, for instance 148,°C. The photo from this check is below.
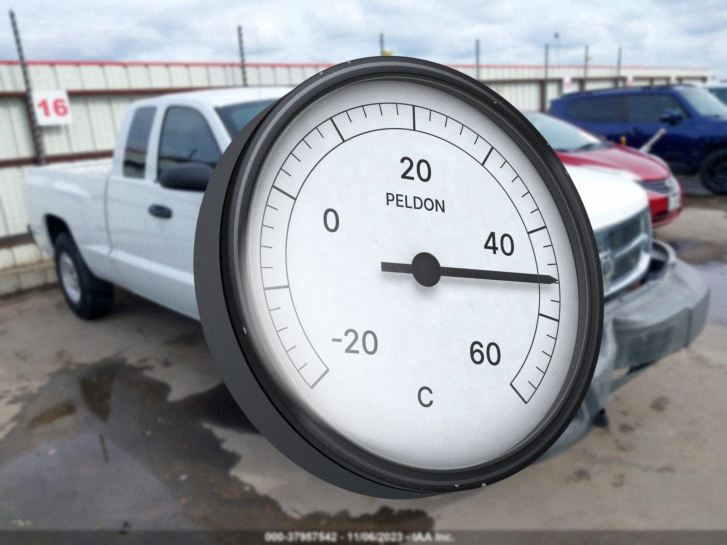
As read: 46,°C
